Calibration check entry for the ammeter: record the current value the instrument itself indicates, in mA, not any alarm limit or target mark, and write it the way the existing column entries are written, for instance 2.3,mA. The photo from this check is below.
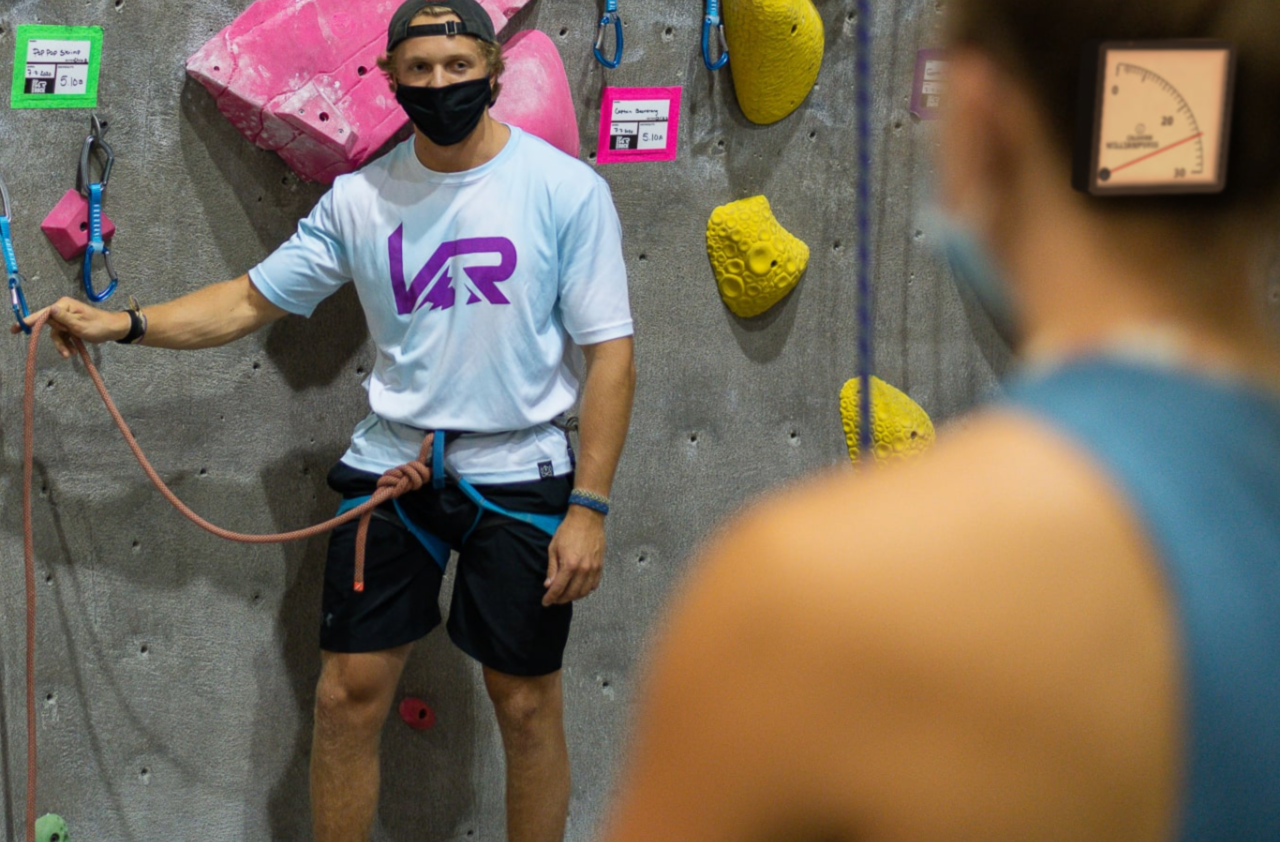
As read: 25,mA
